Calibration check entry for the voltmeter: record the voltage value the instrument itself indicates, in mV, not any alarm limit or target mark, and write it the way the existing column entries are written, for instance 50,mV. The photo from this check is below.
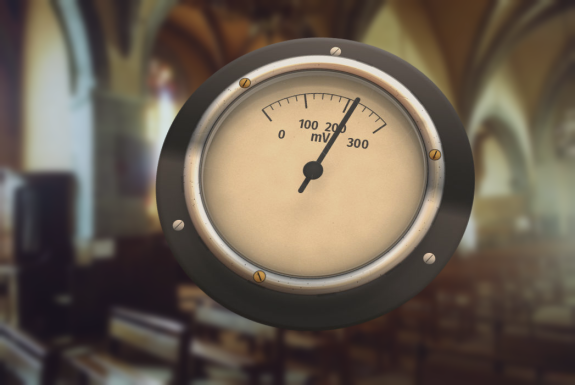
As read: 220,mV
